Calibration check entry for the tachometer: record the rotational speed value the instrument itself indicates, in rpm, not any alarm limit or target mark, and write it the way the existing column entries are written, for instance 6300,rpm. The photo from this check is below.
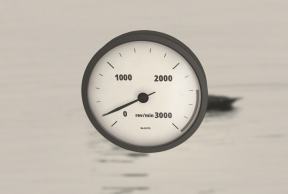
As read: 200,rpm
